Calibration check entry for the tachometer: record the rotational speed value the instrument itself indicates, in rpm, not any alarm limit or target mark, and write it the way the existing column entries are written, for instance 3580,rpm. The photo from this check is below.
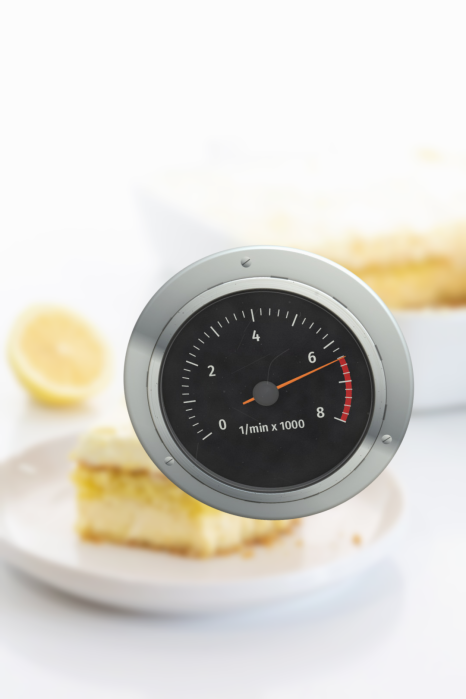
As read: 6400,rpm
